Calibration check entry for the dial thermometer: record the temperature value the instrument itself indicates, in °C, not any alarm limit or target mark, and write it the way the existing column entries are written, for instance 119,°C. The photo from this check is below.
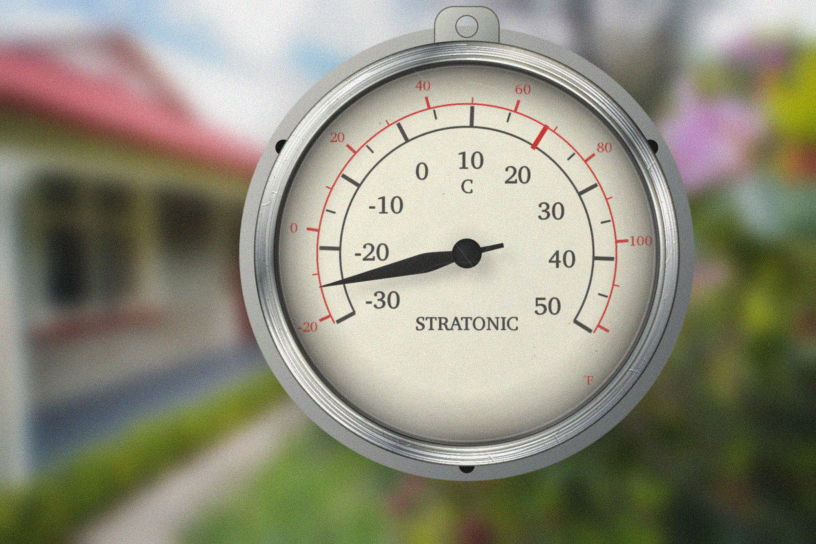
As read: -25,°C
